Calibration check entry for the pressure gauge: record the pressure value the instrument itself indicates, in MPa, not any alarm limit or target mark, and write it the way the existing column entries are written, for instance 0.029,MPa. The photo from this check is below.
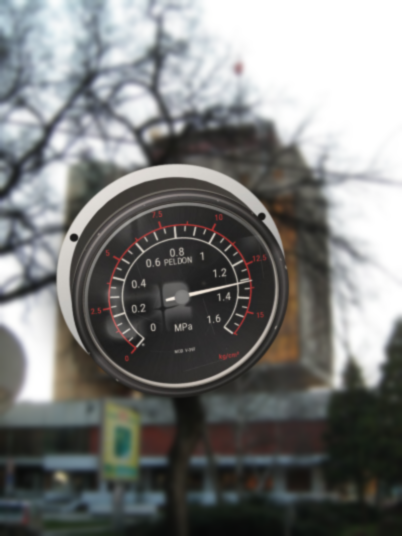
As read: 1.3,MPa
